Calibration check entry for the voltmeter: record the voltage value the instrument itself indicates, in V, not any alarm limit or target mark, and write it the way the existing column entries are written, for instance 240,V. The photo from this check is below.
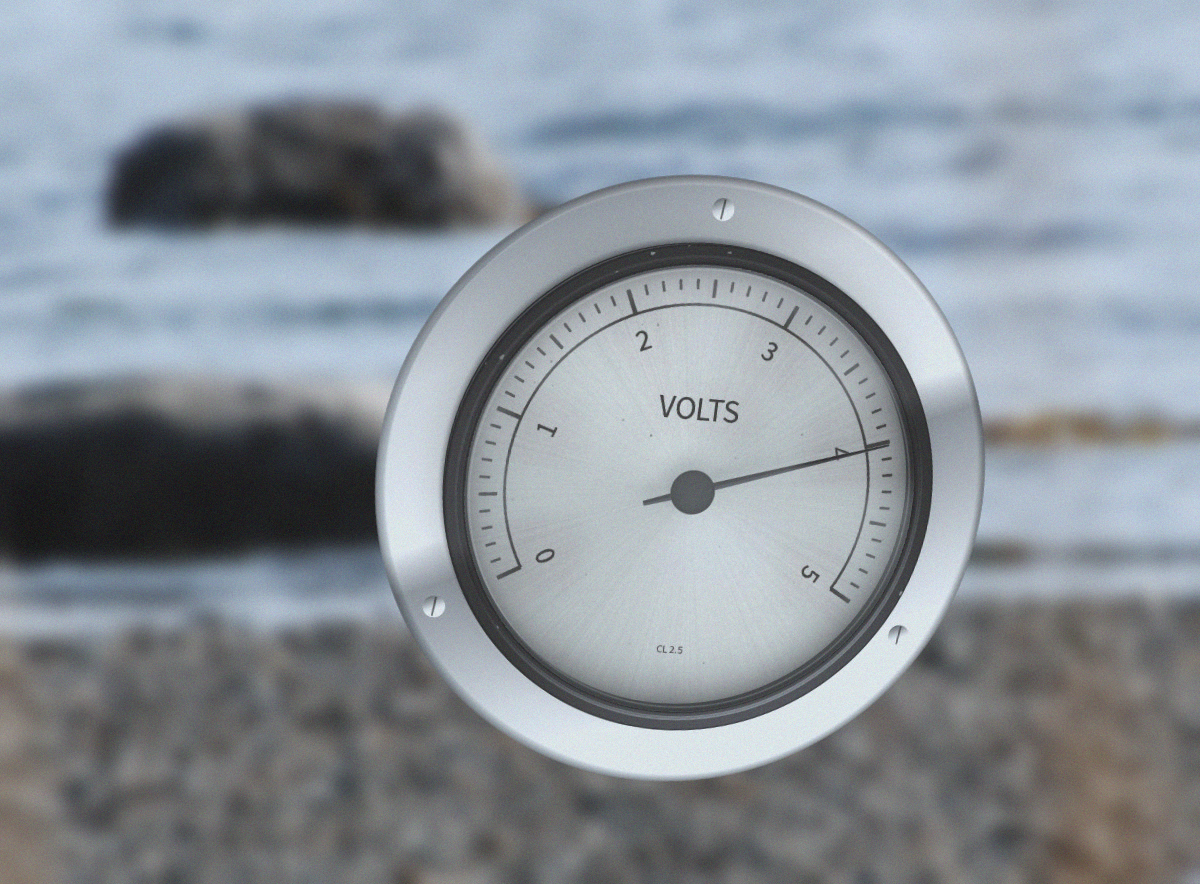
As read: 4,V
